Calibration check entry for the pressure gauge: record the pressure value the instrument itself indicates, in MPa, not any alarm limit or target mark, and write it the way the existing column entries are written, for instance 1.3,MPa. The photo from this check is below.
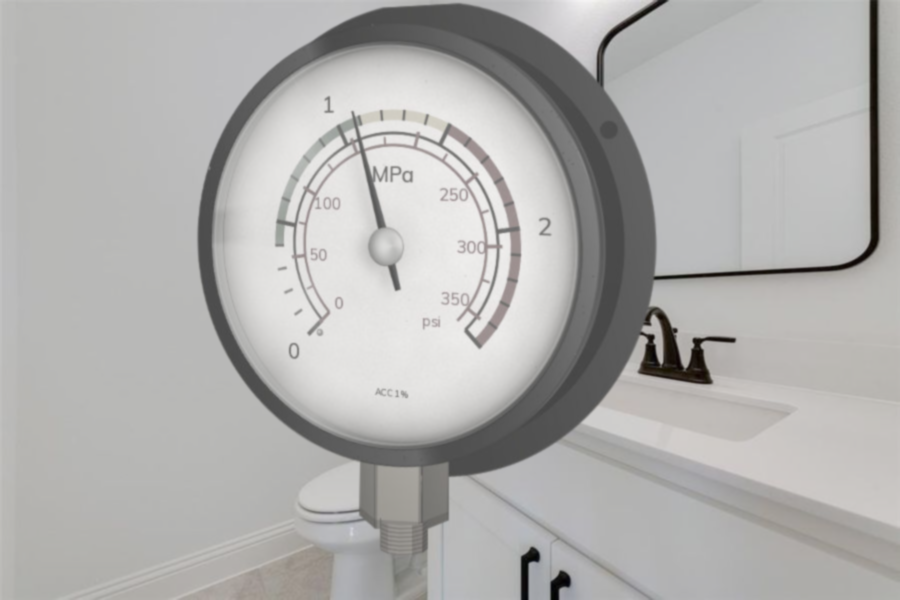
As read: 1.1,MPa
